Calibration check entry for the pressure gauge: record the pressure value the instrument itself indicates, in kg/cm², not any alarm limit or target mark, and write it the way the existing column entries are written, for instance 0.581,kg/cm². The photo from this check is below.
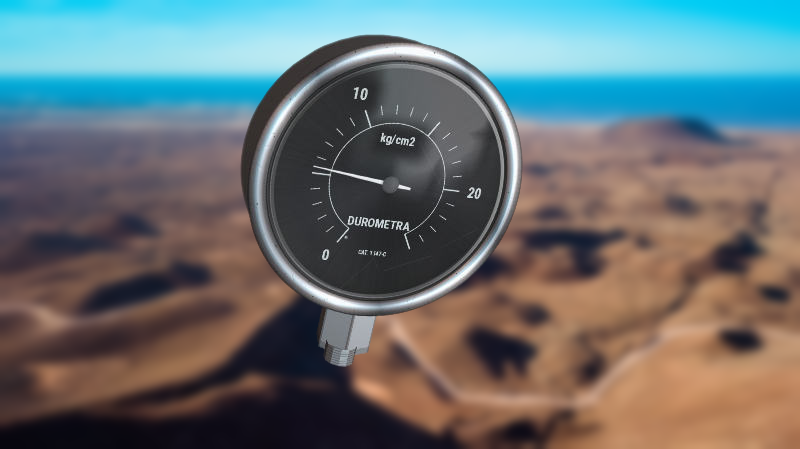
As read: 5.5,kg/cm²
